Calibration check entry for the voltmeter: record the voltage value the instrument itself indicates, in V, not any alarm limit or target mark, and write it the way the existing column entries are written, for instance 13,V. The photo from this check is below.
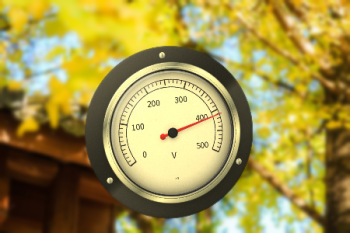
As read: 410,V
